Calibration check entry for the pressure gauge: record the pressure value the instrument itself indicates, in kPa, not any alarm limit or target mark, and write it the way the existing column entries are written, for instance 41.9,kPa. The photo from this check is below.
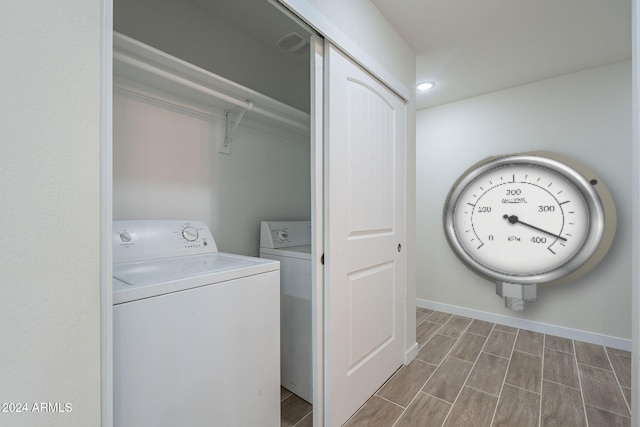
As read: 370,kPa
